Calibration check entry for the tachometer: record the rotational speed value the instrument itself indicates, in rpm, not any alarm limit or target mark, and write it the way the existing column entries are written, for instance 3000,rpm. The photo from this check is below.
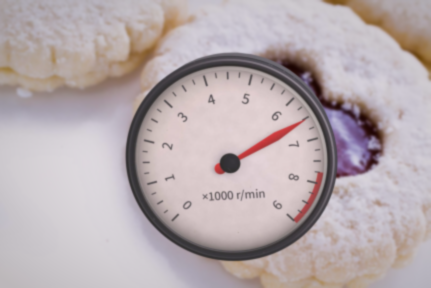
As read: 6500,rpm
